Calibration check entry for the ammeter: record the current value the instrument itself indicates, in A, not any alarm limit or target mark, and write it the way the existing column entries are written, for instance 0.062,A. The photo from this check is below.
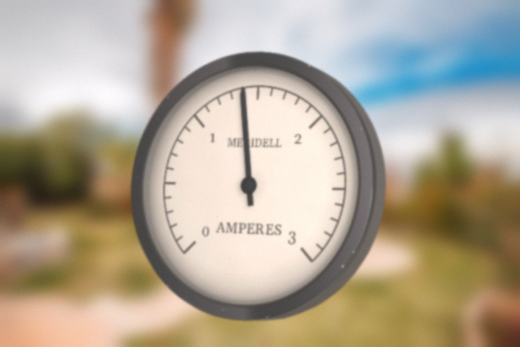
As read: 1.4,A
